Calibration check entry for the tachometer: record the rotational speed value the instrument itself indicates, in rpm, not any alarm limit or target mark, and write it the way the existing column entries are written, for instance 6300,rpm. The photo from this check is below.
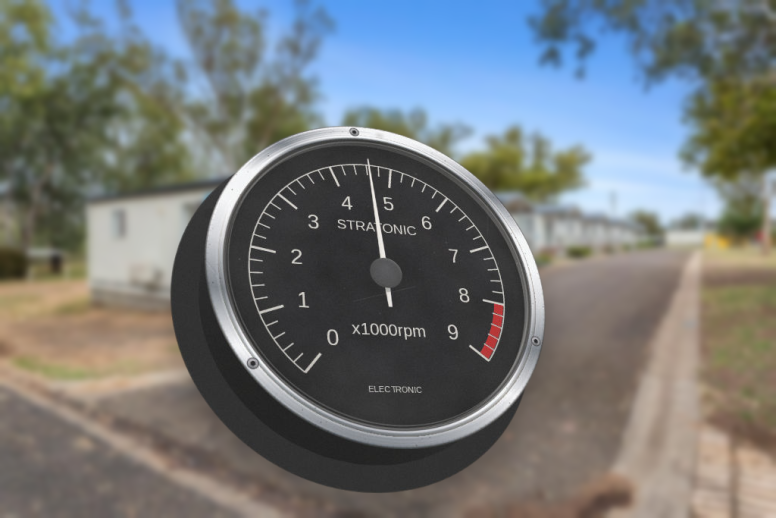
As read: 4600,rpm
